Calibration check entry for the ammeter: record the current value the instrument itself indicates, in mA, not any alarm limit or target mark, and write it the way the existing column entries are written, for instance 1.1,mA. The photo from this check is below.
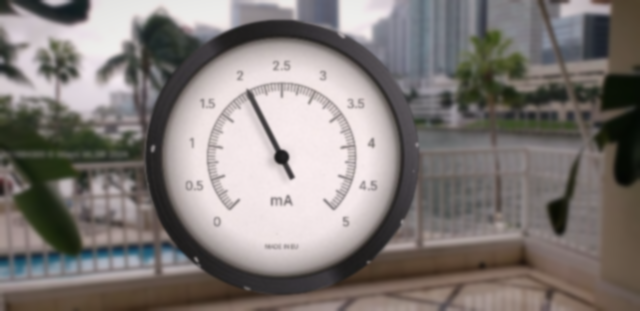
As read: 2,mA
